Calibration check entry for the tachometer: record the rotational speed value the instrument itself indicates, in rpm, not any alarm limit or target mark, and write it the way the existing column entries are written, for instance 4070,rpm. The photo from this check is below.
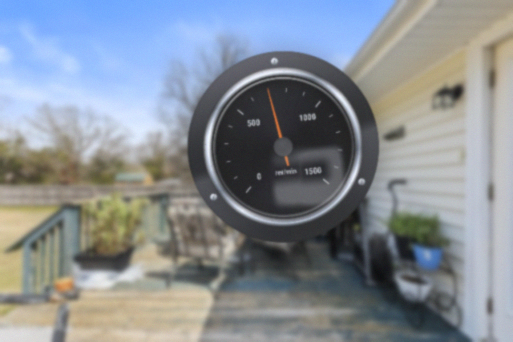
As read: 700,rpm
